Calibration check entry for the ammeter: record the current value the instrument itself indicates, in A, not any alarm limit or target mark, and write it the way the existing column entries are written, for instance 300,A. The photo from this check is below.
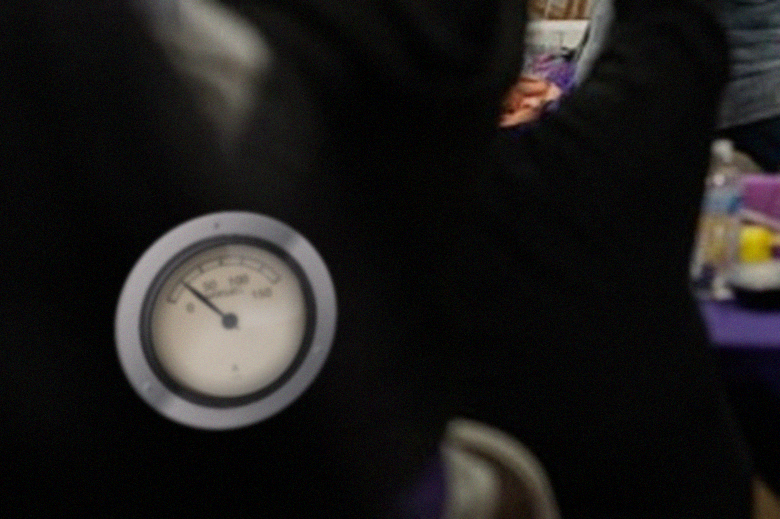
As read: 25,A
